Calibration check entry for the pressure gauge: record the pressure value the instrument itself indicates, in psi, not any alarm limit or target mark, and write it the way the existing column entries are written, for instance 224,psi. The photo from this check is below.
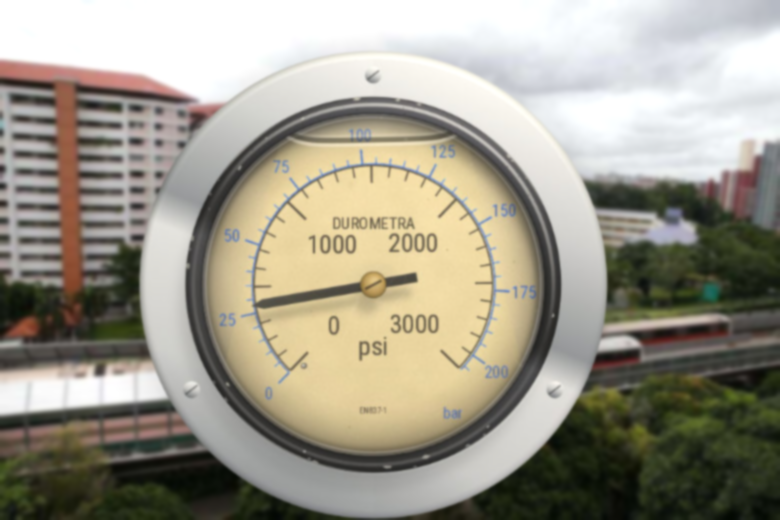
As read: 400,psi
